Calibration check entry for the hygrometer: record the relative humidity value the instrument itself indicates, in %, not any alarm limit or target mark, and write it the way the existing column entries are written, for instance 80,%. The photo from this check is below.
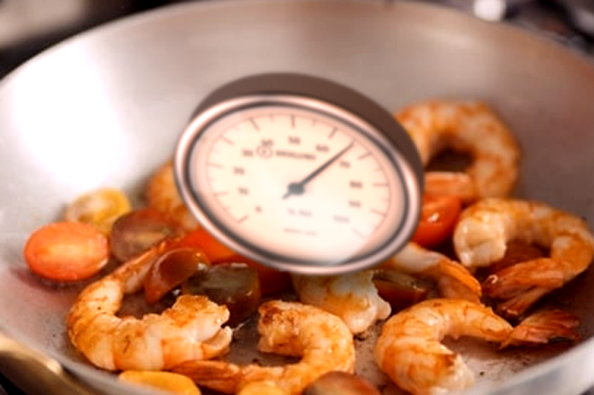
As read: 65,%
